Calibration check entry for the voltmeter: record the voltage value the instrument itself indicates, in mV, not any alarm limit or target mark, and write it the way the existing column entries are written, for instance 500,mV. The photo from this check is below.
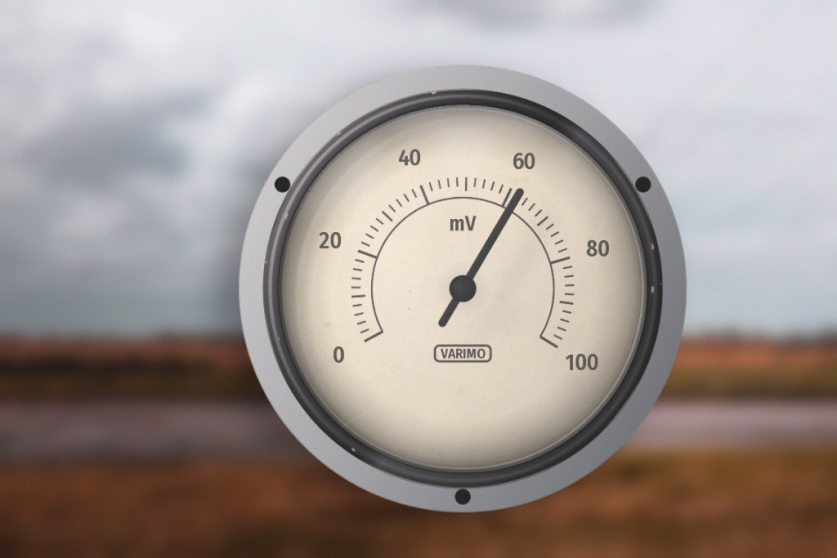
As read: 62,mV
